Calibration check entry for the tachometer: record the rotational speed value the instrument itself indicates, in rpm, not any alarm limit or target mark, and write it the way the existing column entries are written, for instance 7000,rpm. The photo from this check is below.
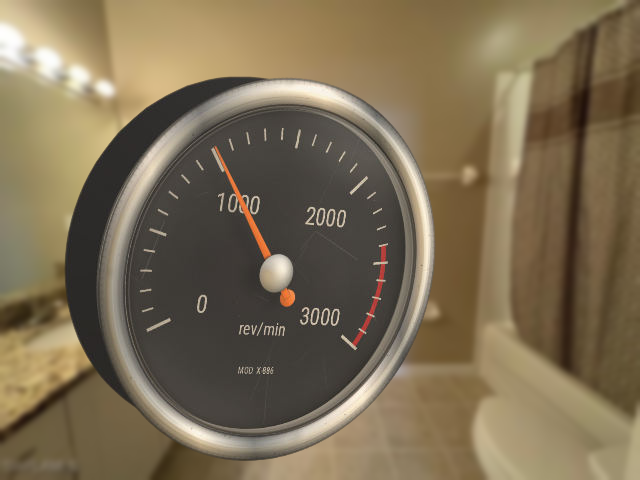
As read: 1000,rpm
